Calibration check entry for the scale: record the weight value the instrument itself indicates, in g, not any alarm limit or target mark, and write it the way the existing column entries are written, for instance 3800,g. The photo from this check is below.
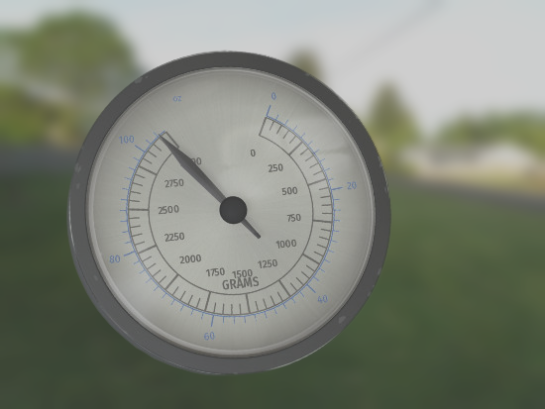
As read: 2950,g
